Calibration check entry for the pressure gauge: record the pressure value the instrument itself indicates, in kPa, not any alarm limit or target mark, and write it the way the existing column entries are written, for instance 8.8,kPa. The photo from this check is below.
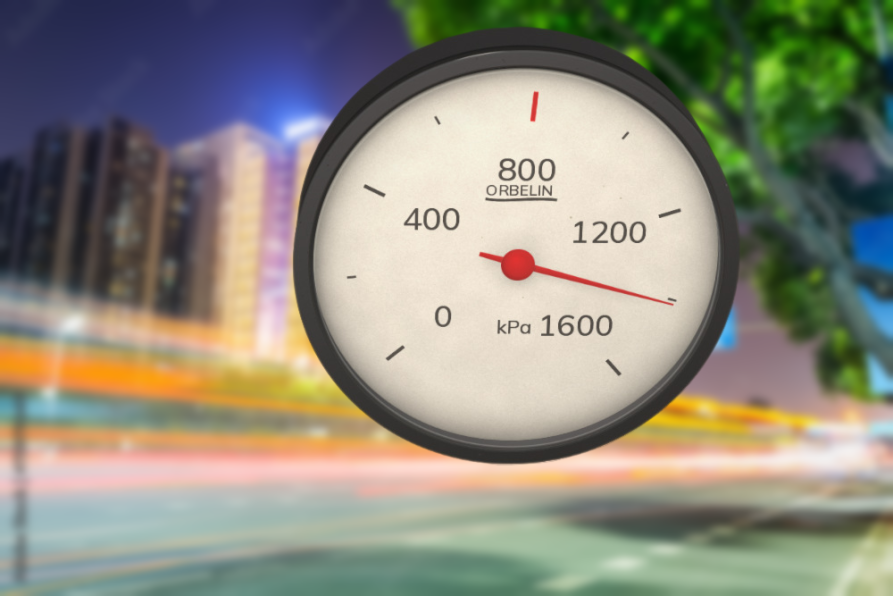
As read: 1400,kPa
